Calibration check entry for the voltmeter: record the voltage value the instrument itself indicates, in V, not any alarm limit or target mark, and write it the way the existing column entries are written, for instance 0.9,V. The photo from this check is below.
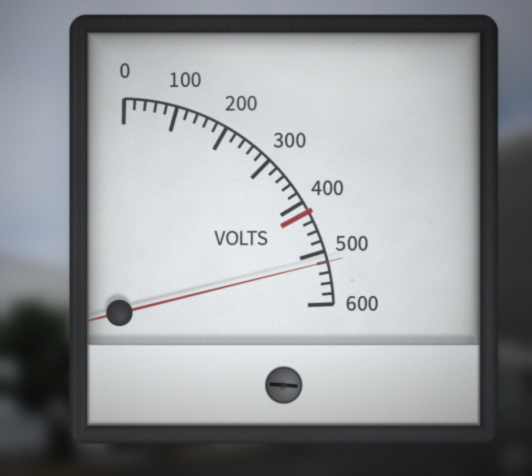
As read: 520,V
